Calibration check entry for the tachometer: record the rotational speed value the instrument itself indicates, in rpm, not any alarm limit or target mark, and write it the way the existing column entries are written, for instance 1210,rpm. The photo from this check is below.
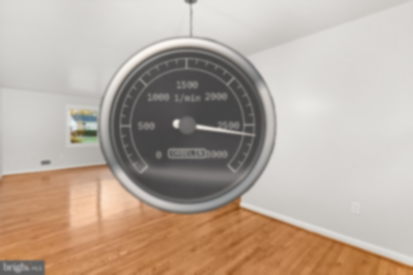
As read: 2600,rpm
